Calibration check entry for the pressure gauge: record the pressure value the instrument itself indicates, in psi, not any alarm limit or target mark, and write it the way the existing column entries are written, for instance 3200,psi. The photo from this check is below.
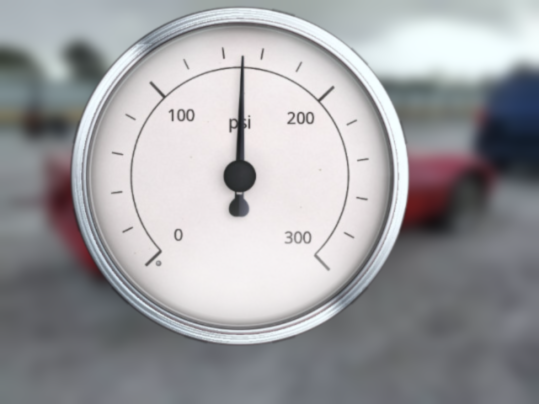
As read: 150,psi
